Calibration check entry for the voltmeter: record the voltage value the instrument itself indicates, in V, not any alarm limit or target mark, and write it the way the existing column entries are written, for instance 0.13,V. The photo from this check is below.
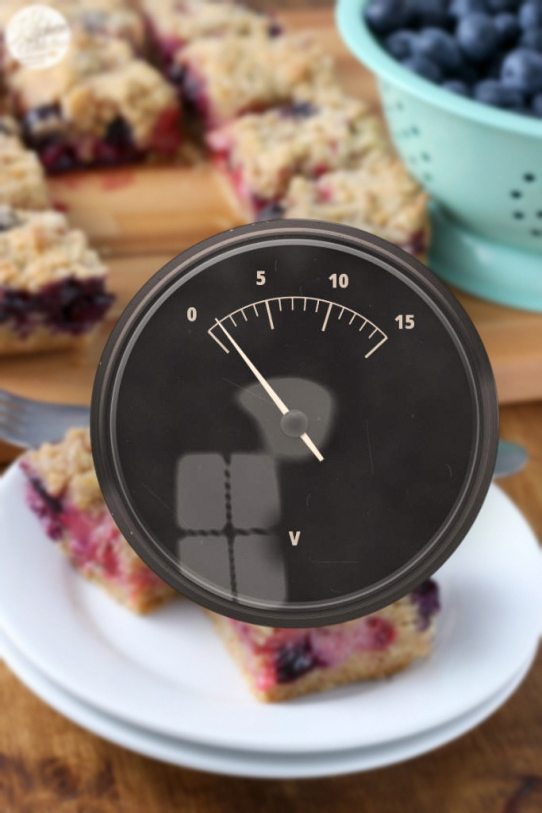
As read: 1,V
